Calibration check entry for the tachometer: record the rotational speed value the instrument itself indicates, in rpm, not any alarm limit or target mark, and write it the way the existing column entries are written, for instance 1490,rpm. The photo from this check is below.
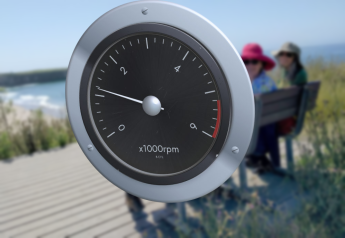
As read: 1200,rpm
